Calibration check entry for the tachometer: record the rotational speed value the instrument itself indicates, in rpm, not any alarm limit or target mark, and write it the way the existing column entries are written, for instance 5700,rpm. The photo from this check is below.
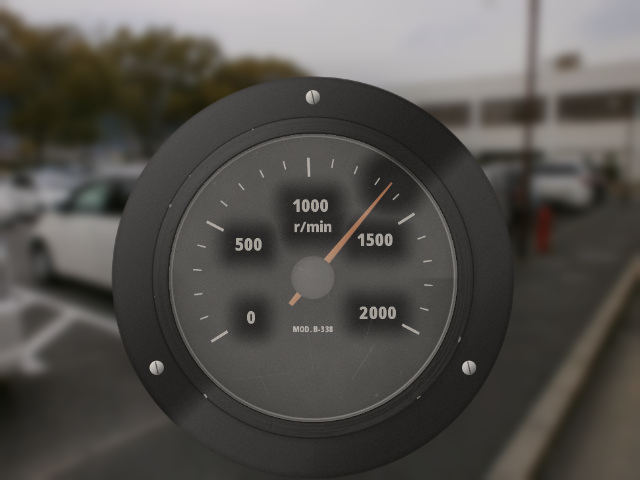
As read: 1350,rpm
